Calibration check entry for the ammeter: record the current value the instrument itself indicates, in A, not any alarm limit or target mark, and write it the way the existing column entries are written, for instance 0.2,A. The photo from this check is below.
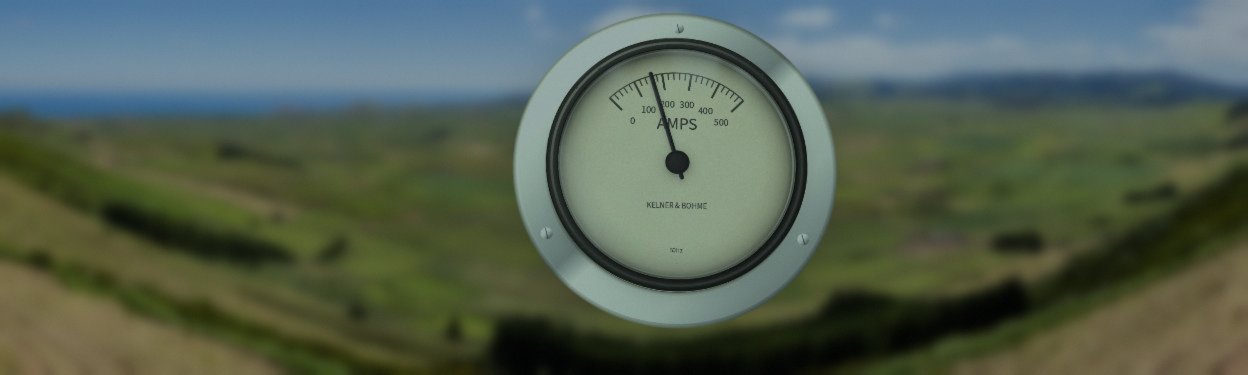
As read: 160,A
